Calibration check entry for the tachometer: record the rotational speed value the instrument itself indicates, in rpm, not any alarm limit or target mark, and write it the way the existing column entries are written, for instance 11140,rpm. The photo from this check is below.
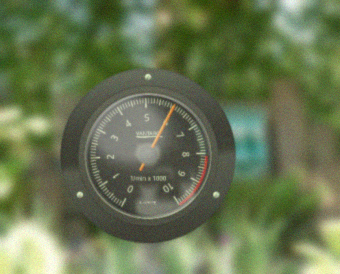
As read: 6000,rpm
